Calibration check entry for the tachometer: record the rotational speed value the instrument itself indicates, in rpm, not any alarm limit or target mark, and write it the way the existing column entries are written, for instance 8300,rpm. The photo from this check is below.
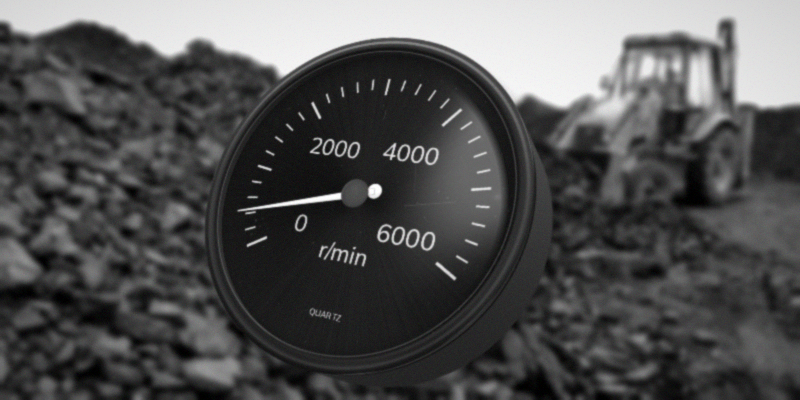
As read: 400,rpm
